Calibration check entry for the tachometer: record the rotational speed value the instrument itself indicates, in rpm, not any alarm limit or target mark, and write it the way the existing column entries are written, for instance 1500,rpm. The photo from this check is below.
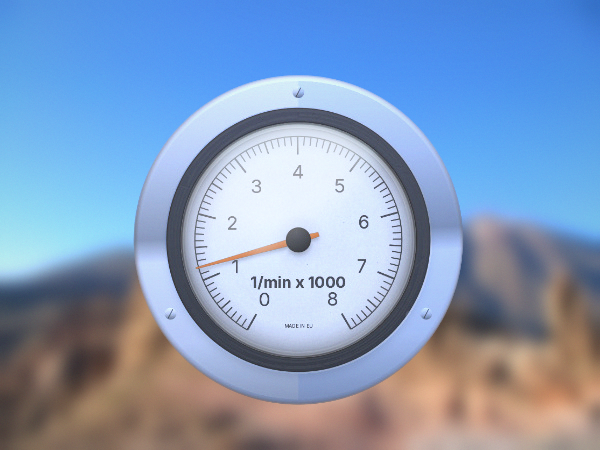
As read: 1200,rpm
